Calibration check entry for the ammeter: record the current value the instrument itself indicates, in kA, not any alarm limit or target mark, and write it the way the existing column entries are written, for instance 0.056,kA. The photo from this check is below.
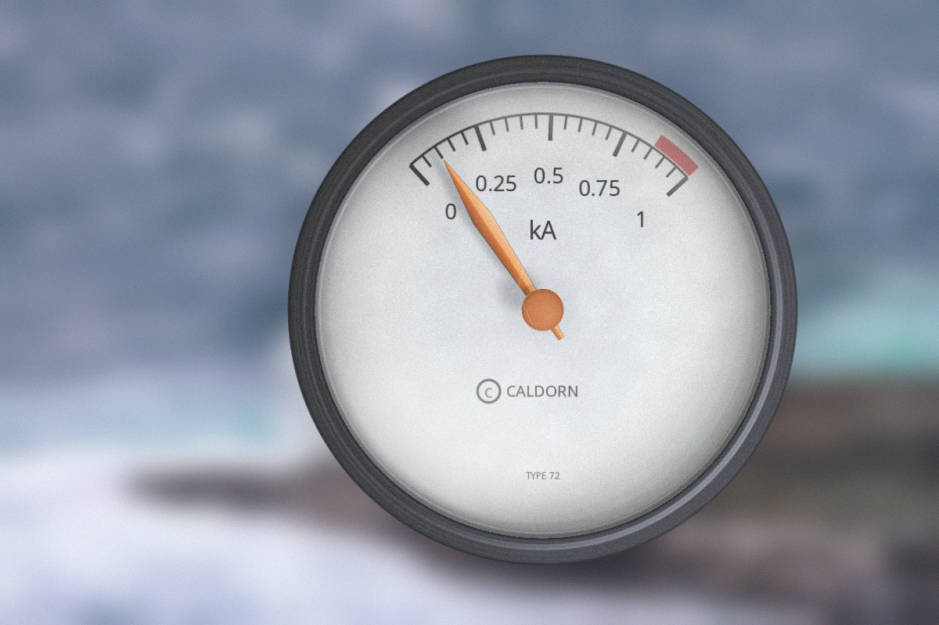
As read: 0.1,kA
